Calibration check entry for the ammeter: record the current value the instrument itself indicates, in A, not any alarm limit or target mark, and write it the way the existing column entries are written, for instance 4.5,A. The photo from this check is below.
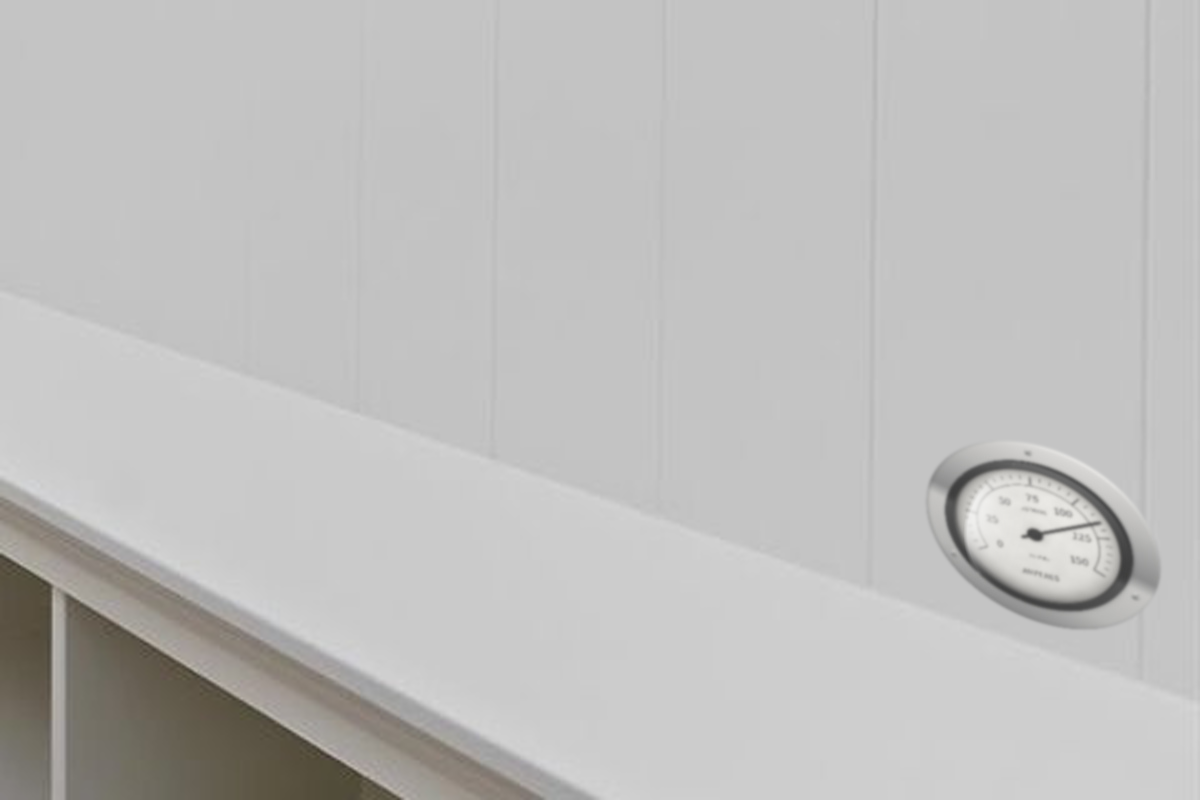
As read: 115,A
